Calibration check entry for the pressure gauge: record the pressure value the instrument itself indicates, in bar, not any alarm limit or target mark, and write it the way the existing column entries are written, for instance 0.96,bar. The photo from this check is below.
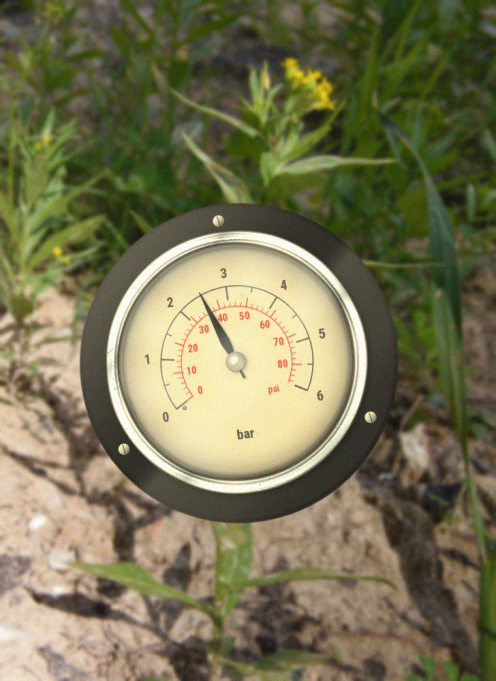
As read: 2.5,bar
